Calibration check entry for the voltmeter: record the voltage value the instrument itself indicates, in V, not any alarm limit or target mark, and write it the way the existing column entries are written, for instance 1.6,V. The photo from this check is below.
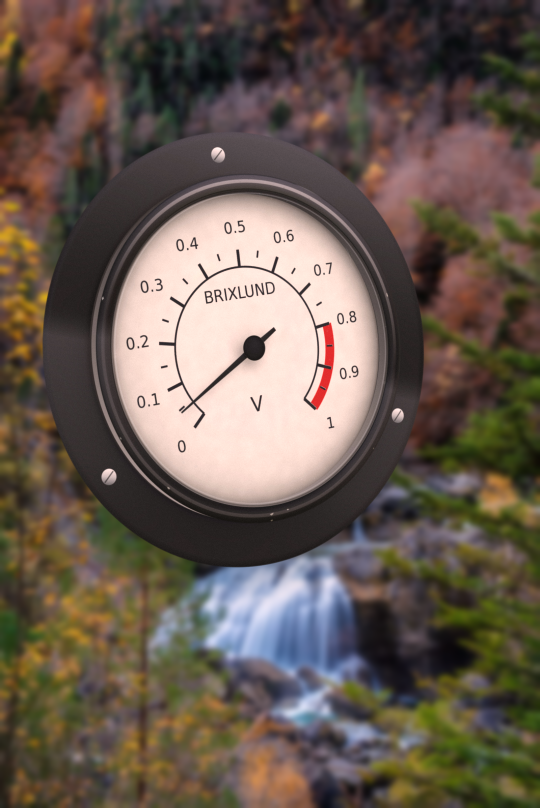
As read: 0.05,V
